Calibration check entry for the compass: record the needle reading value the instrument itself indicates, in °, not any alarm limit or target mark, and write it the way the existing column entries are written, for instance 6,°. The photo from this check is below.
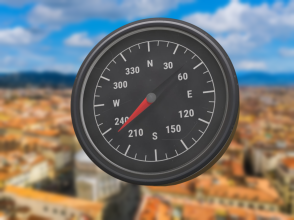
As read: 230,°
